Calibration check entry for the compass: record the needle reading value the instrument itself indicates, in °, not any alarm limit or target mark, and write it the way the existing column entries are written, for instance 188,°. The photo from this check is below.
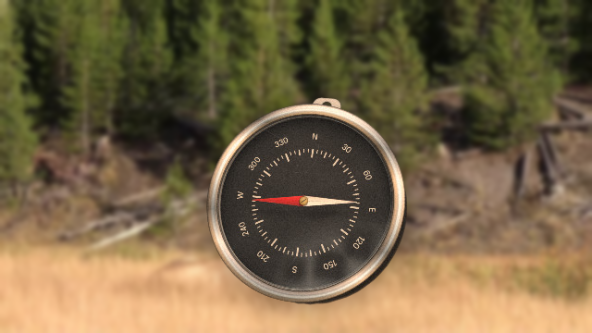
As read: 265,°
